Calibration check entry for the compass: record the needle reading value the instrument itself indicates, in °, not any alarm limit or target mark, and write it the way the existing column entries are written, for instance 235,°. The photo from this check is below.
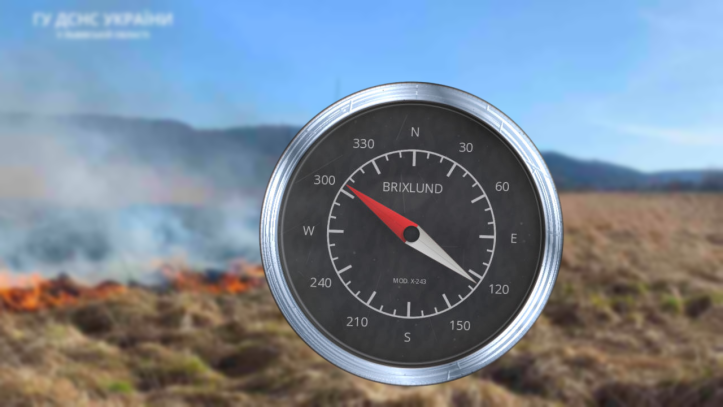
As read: 305,°
